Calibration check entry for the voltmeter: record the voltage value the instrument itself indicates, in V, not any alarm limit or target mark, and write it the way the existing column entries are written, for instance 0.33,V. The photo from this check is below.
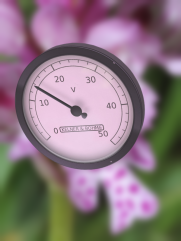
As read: 14,V
